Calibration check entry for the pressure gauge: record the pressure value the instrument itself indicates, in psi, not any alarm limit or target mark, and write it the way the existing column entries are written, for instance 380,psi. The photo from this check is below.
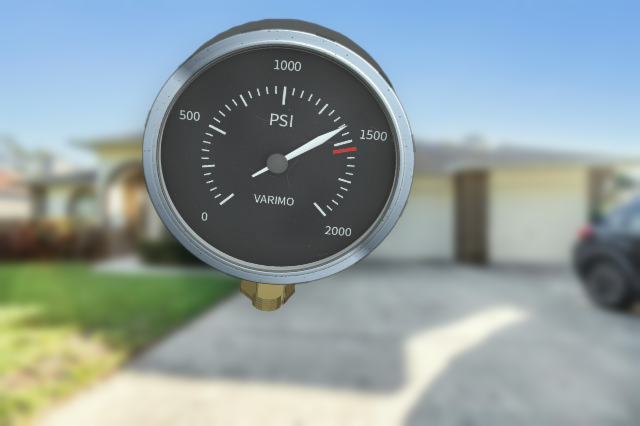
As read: 1400,psi
